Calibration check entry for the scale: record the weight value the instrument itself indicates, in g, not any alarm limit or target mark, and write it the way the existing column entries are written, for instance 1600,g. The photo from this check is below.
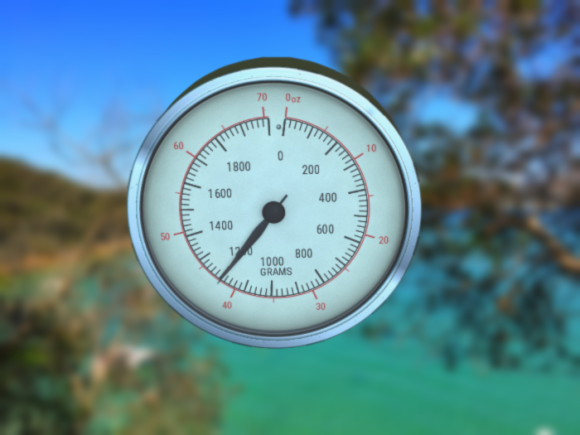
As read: 1200,g
